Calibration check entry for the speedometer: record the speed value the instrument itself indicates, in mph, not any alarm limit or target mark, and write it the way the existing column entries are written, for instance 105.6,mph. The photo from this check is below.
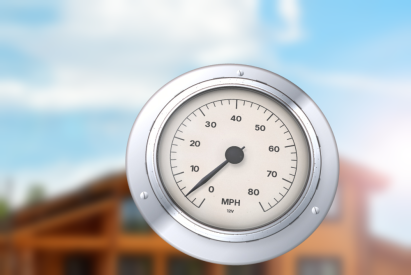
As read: 4,mph
